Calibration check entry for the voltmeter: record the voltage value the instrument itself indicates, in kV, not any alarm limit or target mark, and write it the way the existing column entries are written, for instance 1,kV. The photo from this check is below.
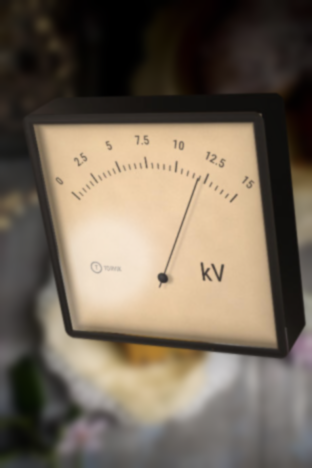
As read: 12,kV
